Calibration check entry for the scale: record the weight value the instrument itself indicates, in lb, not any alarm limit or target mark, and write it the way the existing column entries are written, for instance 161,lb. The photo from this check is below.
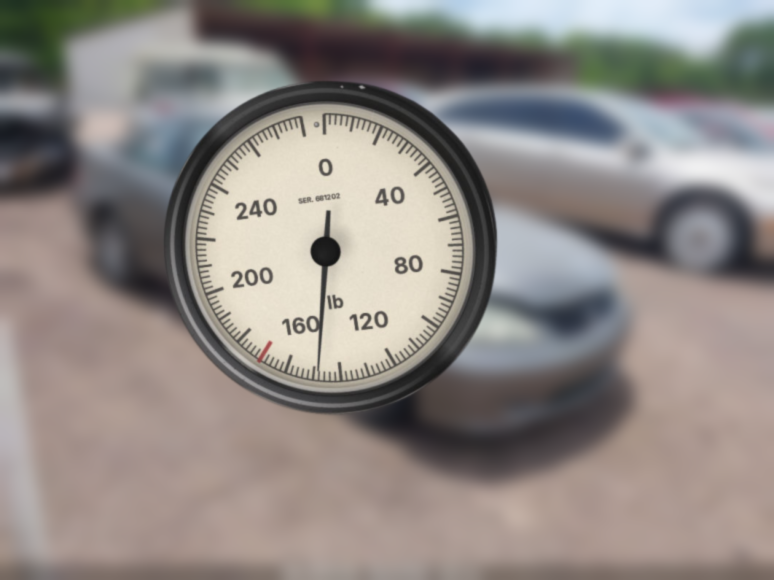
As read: 148,lb
